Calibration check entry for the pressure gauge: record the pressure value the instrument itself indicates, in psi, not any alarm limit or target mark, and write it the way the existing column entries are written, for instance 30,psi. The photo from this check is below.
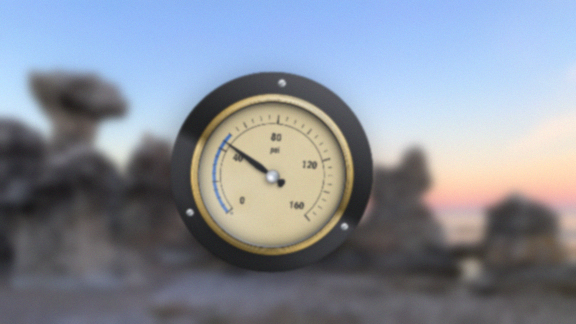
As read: 45,psi
